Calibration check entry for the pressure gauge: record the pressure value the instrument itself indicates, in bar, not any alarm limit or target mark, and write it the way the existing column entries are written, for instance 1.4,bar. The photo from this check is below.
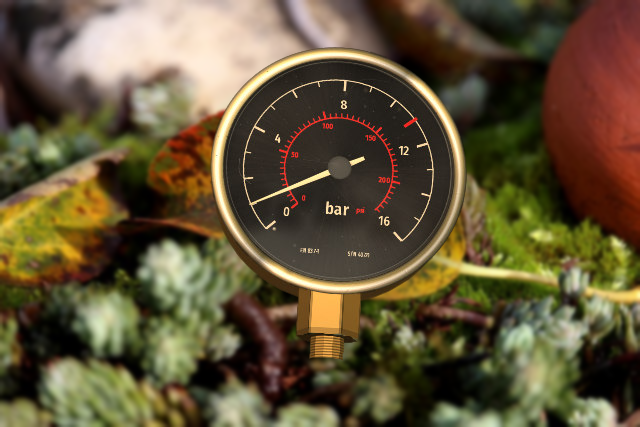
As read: 1,bar
